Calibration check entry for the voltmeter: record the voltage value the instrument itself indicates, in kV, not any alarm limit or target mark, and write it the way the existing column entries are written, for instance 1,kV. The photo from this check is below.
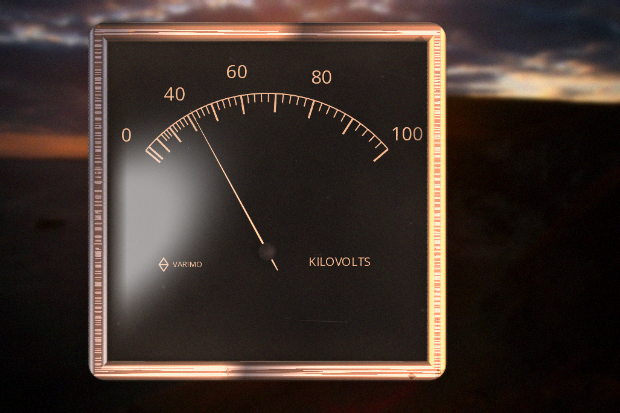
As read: 42,kV
